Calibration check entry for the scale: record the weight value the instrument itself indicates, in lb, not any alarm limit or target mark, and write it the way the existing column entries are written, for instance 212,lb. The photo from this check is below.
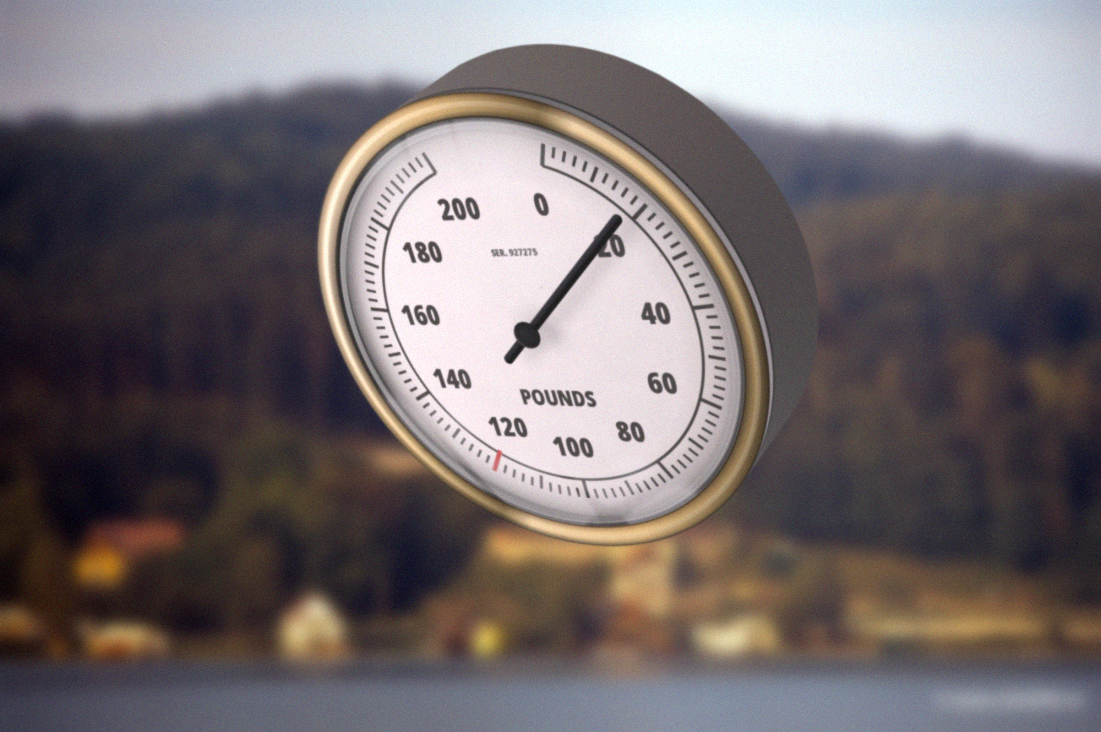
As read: 18,lb
